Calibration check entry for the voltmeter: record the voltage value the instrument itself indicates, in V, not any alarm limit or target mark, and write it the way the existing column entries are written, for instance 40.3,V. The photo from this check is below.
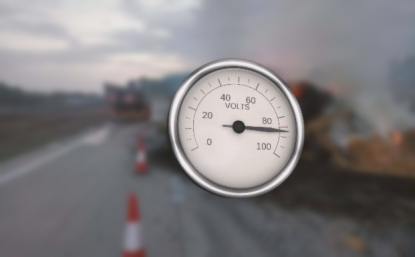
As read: 87.5,V
